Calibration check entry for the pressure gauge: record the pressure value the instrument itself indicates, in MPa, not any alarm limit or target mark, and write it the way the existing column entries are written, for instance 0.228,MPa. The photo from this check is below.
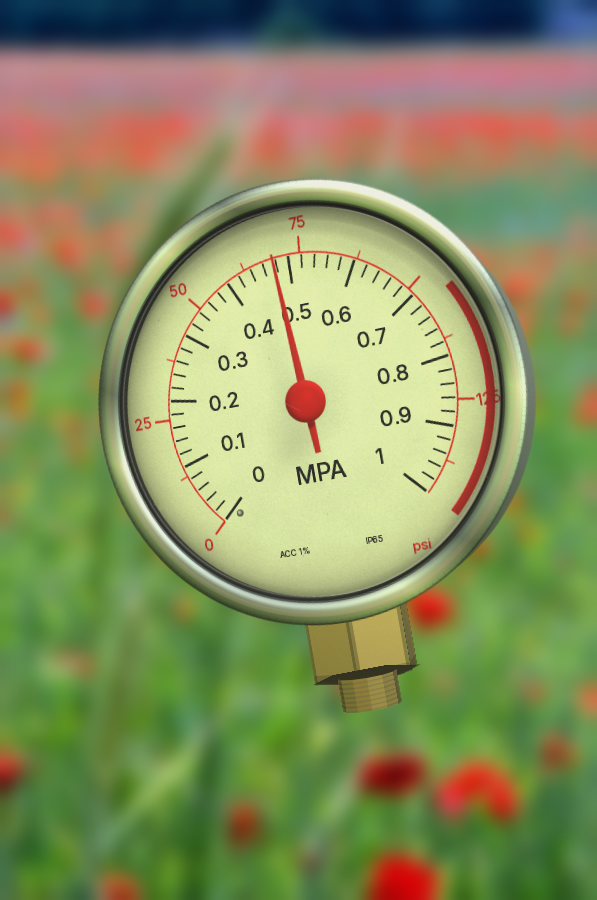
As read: 0.48,MPa
